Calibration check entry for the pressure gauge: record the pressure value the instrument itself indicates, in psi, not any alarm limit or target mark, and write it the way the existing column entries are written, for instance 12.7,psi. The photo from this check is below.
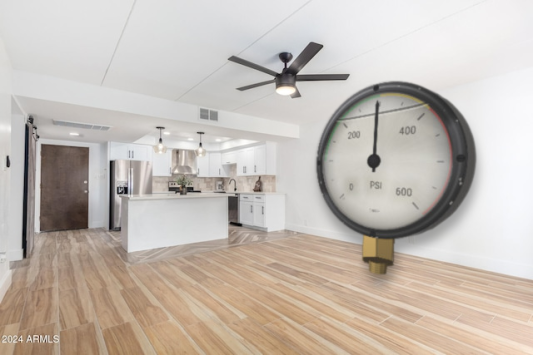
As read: 300,psi
